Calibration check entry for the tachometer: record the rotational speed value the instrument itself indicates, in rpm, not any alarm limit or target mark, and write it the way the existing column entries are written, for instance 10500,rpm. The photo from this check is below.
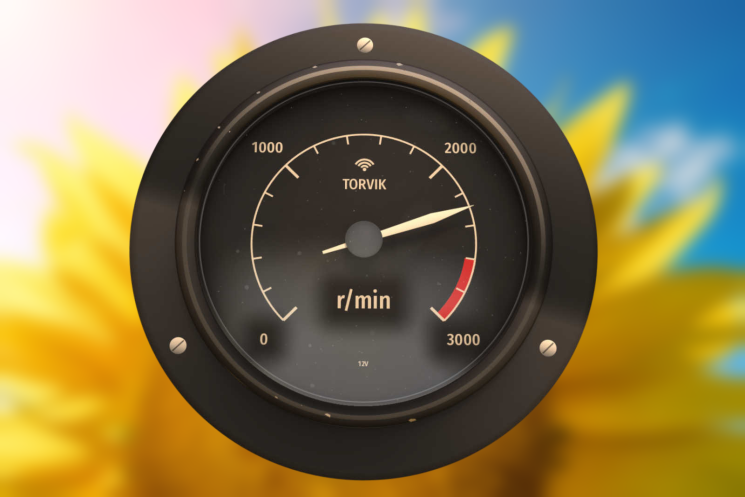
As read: 2300,rpm
